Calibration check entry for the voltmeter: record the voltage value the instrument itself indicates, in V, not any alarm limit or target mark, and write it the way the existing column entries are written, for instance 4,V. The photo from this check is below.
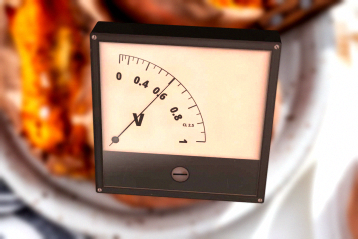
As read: 0.6,V
